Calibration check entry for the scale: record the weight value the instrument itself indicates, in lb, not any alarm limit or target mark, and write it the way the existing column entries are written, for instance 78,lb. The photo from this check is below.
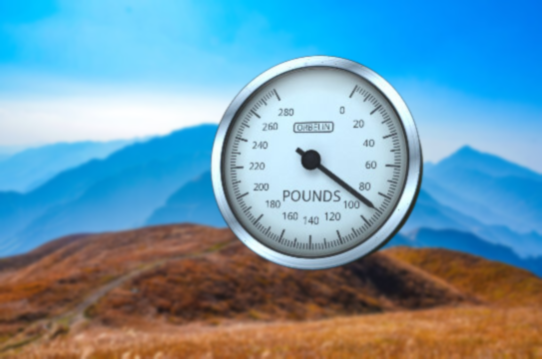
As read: 90,lb
